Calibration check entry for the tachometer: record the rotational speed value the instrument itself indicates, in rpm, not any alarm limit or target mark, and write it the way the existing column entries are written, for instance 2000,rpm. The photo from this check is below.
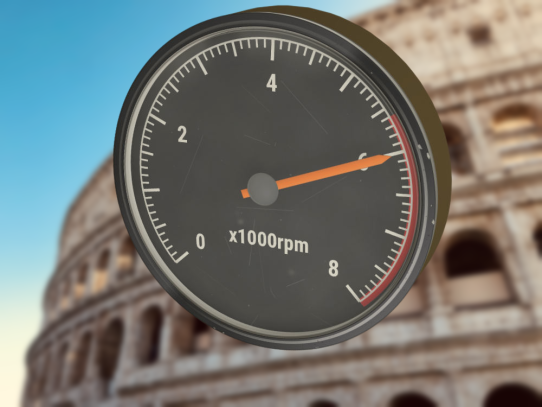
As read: 6000,rpm
